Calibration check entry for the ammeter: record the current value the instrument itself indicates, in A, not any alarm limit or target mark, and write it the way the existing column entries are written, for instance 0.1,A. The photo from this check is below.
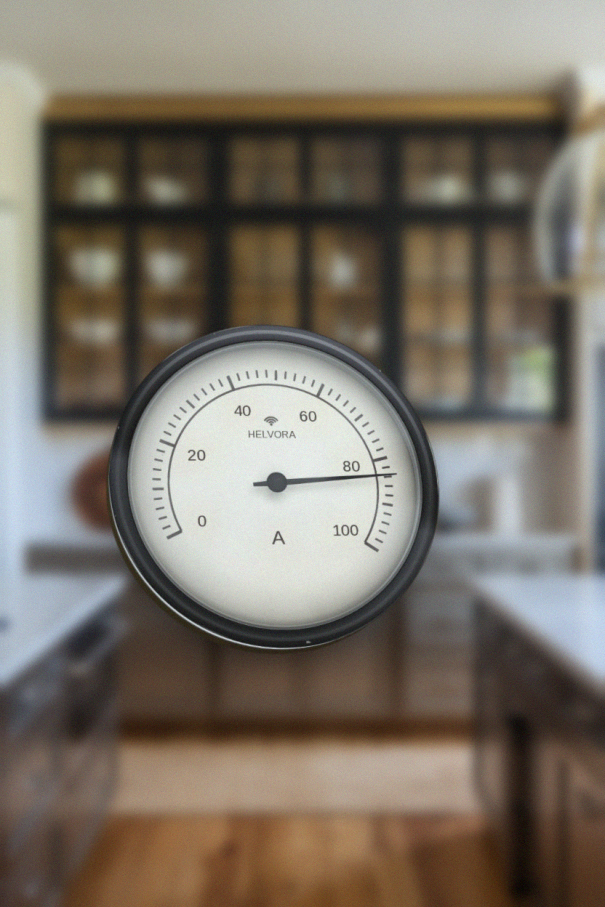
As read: 84,A
